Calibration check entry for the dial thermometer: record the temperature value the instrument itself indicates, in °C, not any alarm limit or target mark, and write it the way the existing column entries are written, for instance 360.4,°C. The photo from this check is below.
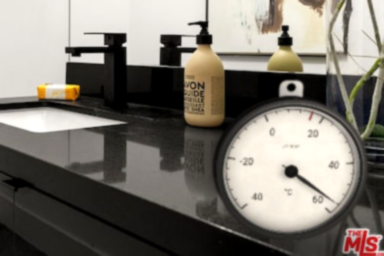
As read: 56,°C
